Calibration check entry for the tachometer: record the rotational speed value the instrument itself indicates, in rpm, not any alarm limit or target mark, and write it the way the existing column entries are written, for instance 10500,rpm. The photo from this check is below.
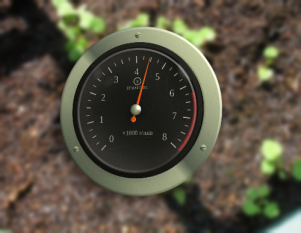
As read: 4500,rpm
